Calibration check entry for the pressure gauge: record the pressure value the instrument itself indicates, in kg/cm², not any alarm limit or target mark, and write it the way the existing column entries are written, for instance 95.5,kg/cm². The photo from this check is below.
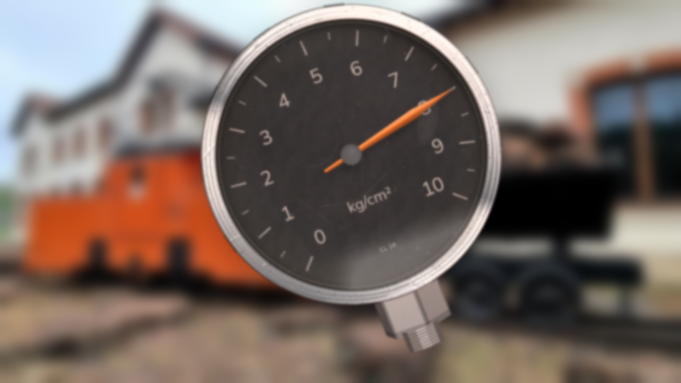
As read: 8,kg/cm²
